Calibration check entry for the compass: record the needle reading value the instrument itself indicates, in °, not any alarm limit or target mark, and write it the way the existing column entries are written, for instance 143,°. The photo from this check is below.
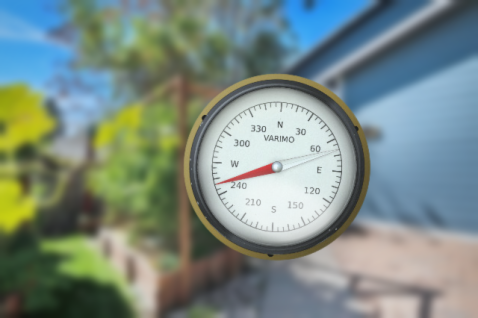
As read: 250,°
